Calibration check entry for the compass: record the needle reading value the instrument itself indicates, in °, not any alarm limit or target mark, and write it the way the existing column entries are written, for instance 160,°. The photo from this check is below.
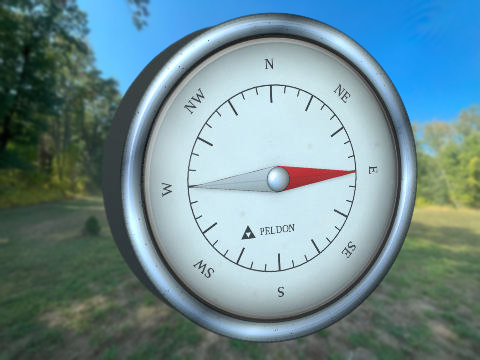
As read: 90,°
